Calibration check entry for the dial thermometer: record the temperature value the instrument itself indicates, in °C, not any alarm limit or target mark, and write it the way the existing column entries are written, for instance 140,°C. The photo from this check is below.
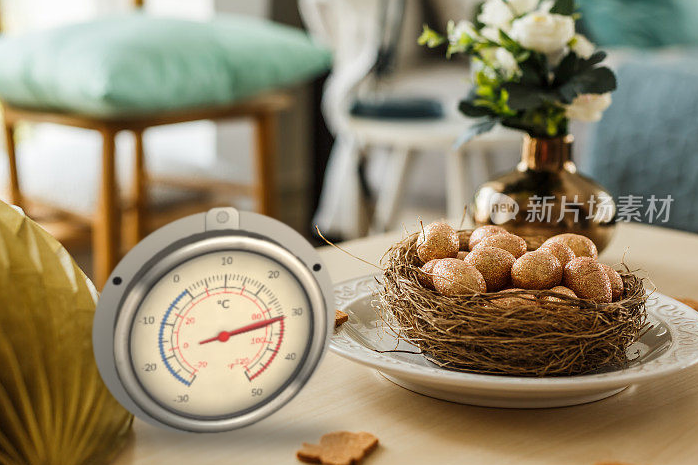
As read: 30,°C
